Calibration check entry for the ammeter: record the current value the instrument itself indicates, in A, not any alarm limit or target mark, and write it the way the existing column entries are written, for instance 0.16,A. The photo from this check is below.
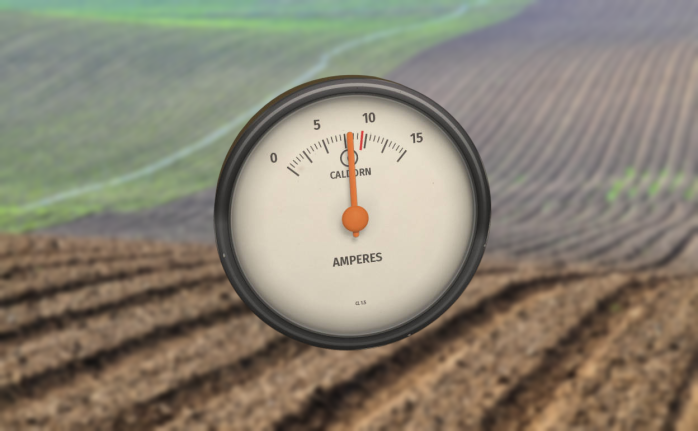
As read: 8,A
